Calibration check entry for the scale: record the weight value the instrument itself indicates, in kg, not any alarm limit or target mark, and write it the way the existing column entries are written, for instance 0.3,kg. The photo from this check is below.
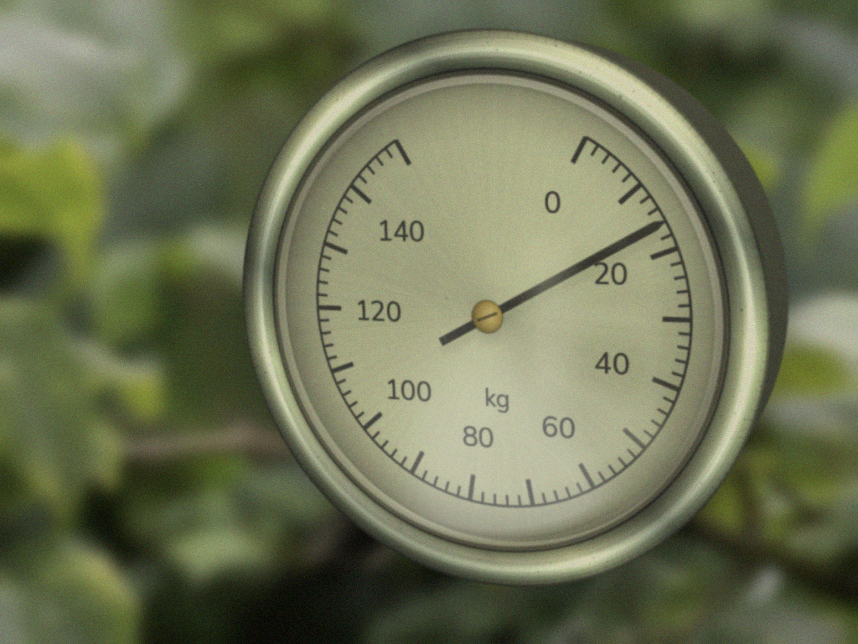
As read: 16,kg
